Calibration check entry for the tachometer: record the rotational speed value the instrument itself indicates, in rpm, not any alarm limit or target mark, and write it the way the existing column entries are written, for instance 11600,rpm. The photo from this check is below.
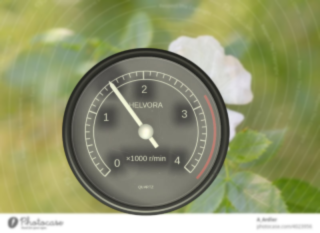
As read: 1500,rpm
